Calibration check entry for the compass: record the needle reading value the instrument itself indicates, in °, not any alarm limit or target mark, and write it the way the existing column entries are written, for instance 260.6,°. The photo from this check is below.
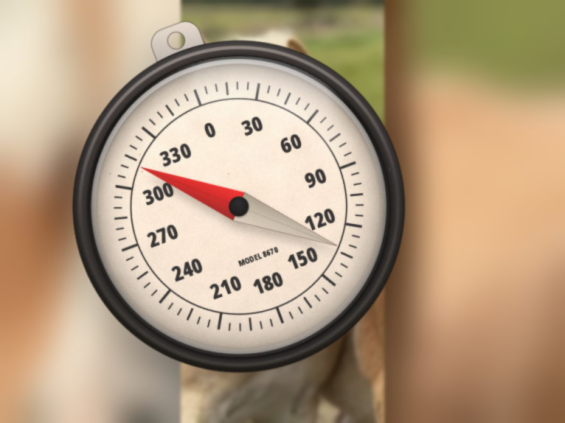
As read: 312.5,°
